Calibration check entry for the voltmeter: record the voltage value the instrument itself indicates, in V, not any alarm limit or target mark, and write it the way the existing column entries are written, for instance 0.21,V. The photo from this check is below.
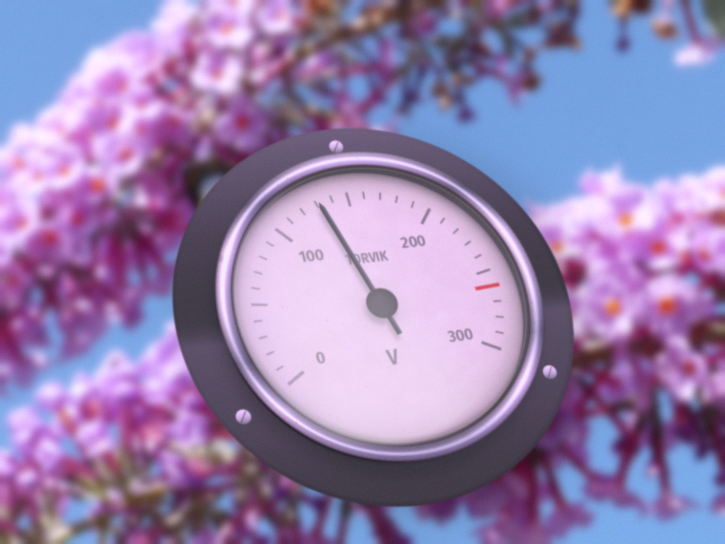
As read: 130,V
